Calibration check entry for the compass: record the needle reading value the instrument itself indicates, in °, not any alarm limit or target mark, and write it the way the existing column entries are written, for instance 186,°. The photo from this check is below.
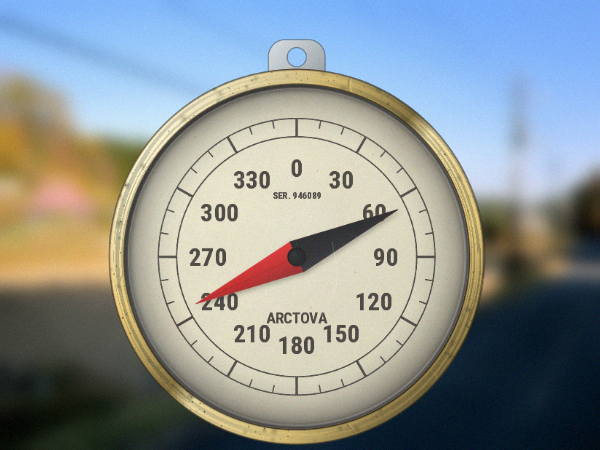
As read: 245,°
